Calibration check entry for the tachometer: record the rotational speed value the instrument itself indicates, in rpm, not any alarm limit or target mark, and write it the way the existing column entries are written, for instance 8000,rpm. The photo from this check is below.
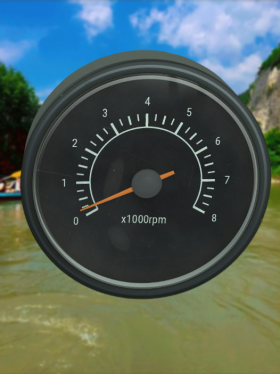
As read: 250,rpm
